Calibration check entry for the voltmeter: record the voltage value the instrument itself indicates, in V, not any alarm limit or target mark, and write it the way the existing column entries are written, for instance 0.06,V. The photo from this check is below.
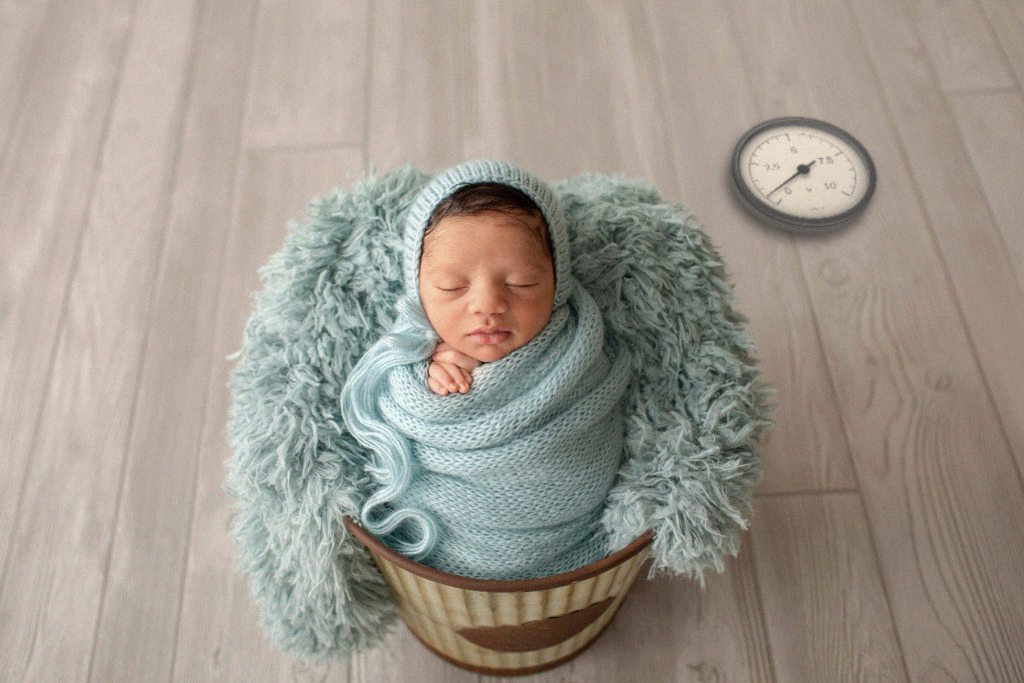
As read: 0.5,V
